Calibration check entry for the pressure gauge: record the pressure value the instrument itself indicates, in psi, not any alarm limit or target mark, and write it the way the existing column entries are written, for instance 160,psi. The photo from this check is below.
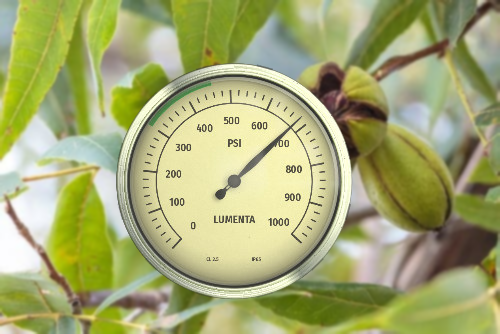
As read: 680,psi
